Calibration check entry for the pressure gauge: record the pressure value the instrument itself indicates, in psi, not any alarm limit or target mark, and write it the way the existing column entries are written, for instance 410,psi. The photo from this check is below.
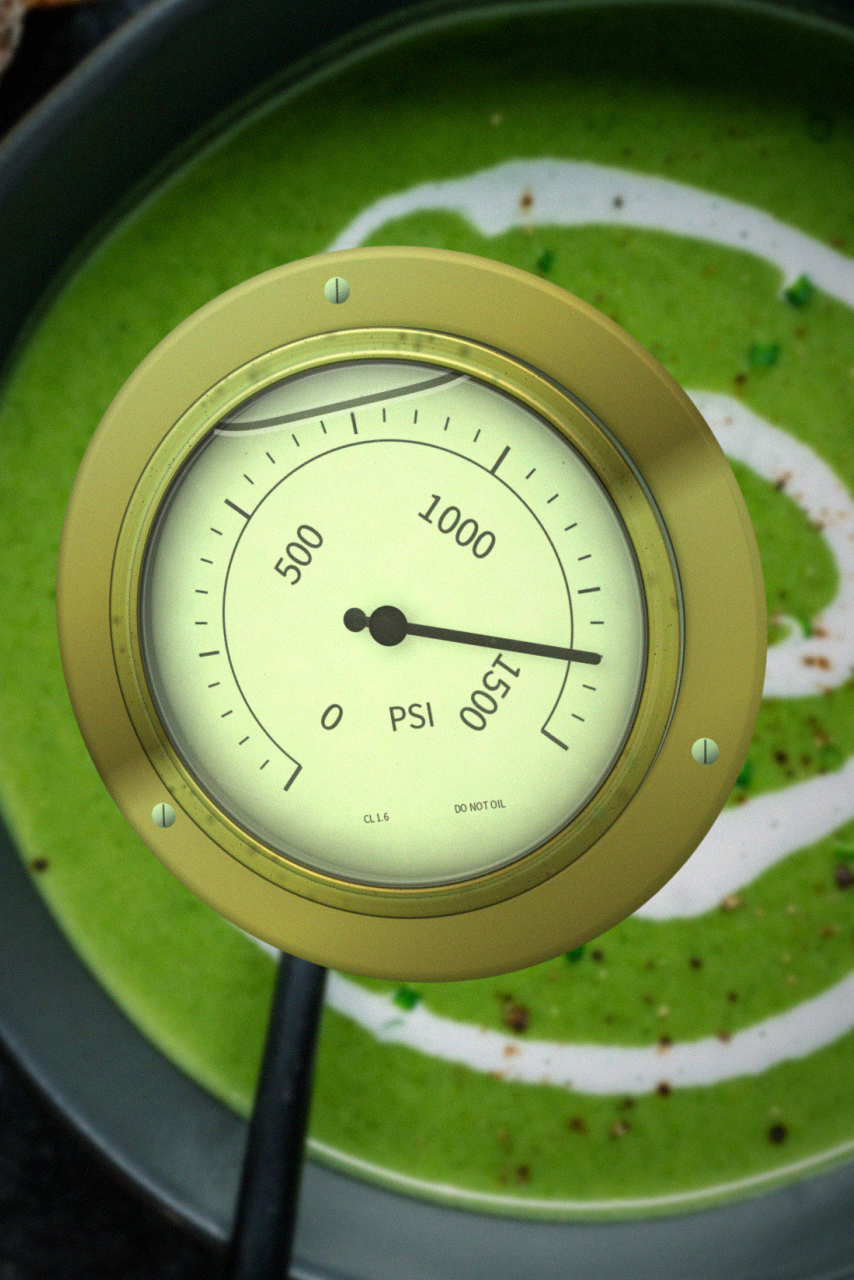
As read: 1350,psi
